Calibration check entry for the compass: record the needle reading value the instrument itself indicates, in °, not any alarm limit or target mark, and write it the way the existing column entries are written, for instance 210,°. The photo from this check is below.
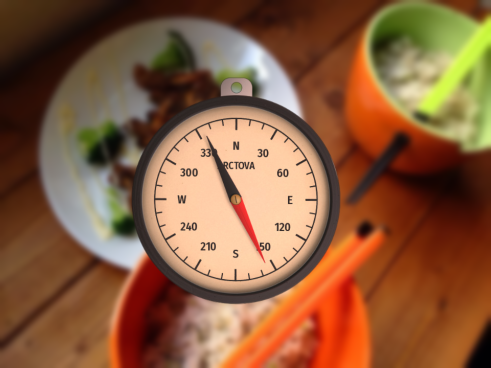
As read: 155,°
